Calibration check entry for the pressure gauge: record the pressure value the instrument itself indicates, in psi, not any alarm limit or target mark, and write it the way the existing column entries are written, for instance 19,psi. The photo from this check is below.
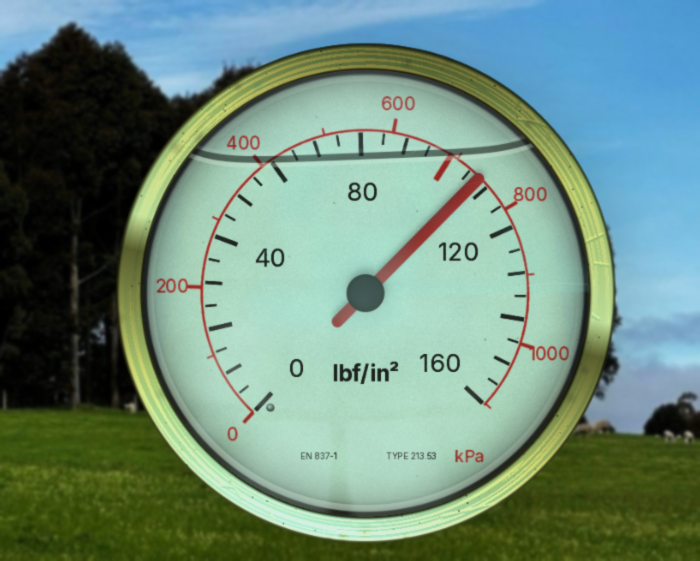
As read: 107.5,psi
